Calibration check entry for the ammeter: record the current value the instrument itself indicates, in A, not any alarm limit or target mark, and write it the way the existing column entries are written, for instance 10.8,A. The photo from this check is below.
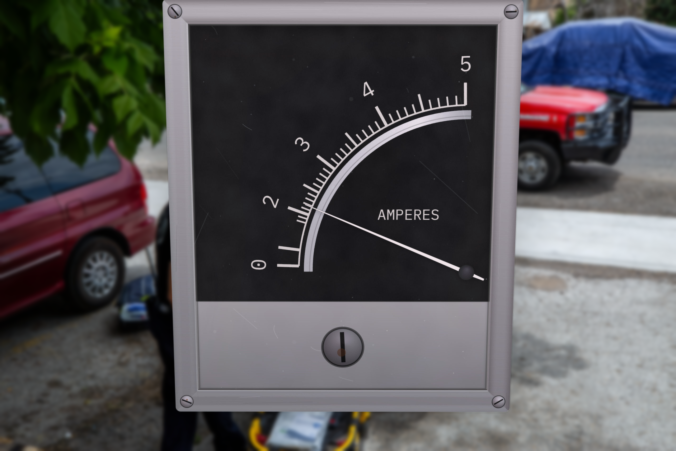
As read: 2.2,A
